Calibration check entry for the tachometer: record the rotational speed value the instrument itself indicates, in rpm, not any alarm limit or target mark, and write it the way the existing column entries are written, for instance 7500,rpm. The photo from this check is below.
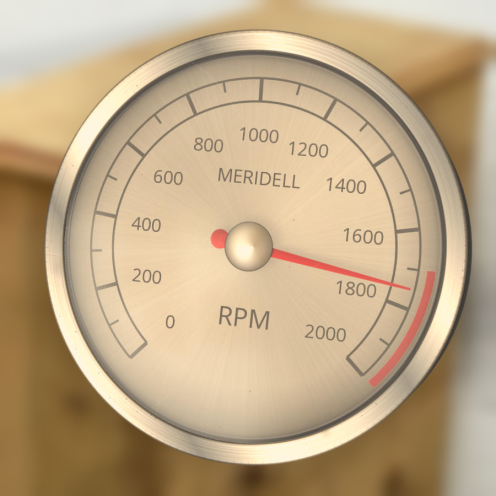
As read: 1750,rpm
